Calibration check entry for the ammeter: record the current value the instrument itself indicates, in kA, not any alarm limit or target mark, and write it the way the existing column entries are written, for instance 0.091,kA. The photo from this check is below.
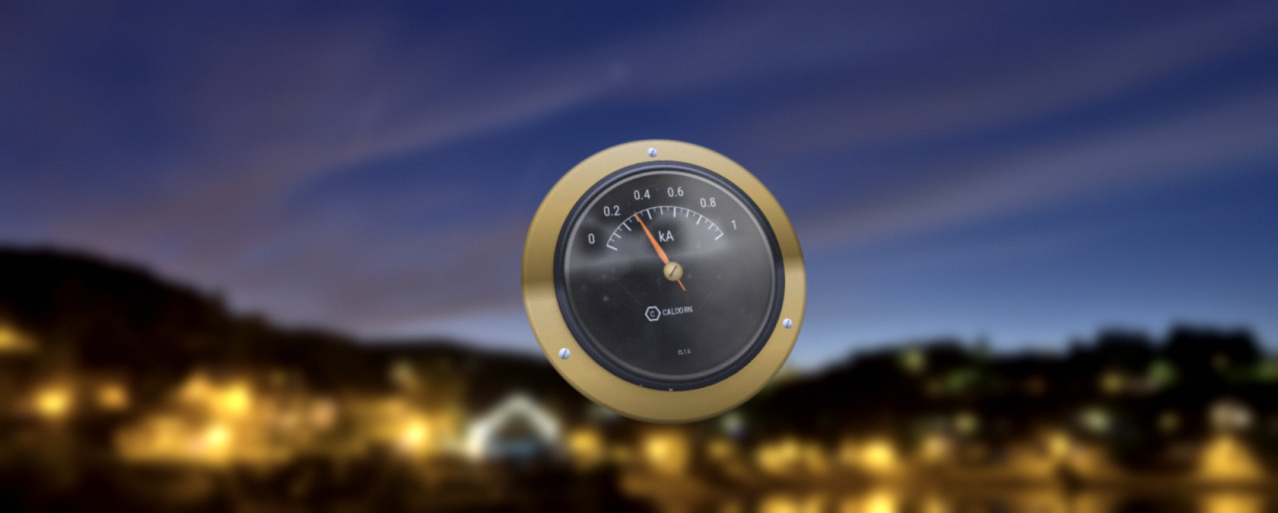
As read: 0.3,kA
